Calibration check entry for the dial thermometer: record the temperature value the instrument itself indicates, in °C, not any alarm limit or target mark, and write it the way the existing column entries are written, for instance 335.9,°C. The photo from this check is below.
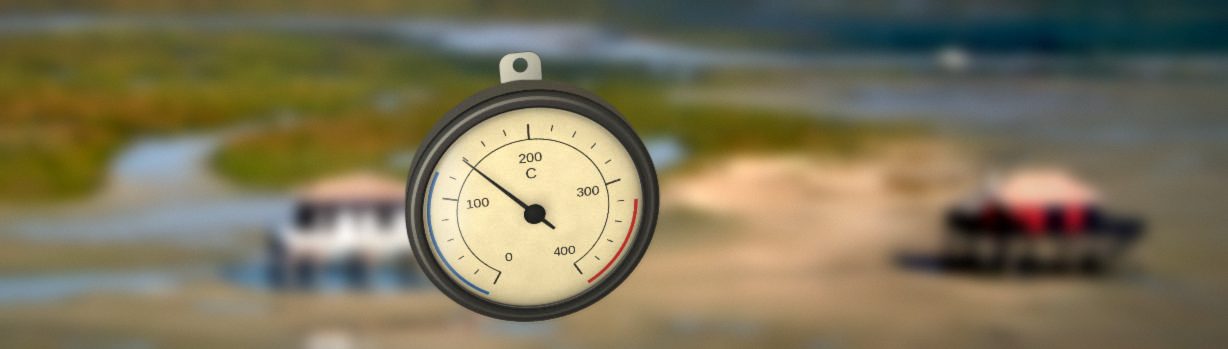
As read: 140,°C
